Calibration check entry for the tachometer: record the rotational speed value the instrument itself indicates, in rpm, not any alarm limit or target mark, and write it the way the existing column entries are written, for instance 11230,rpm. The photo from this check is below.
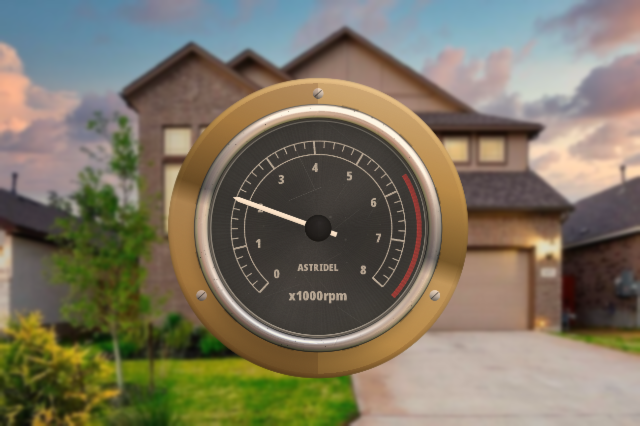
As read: 2000,rpm
